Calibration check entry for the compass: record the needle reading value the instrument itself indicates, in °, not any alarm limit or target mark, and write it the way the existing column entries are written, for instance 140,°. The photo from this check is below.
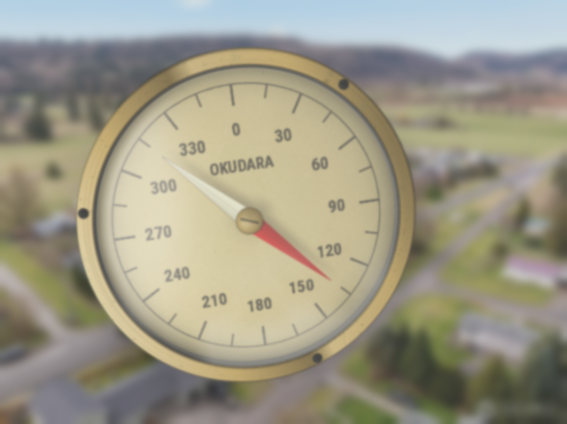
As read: 135,°
